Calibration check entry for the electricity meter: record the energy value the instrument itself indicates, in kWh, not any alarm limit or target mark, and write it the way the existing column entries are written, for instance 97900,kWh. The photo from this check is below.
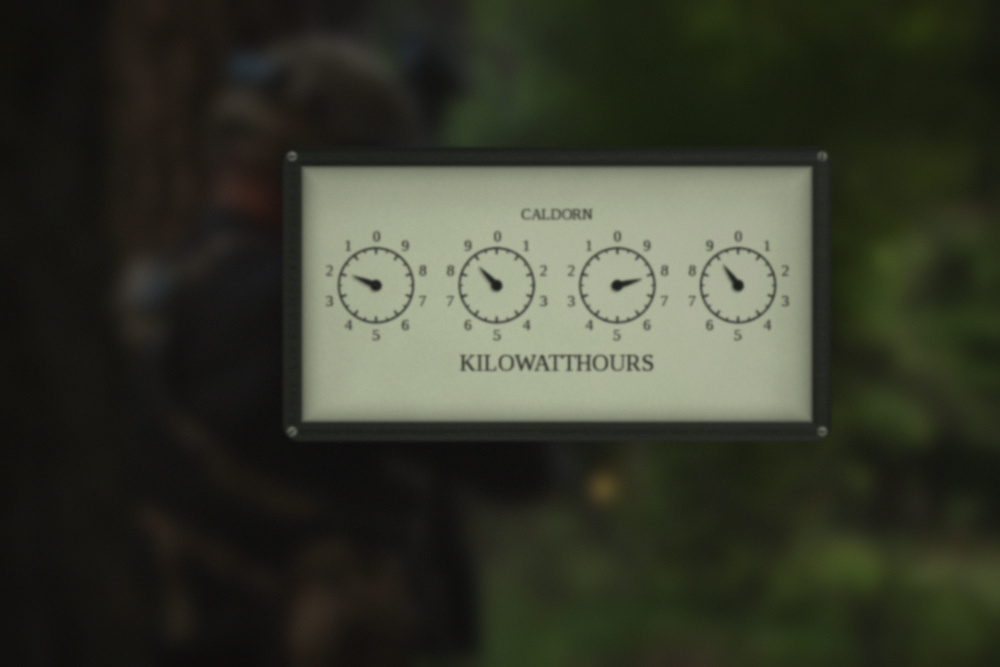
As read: 1879,kWh
